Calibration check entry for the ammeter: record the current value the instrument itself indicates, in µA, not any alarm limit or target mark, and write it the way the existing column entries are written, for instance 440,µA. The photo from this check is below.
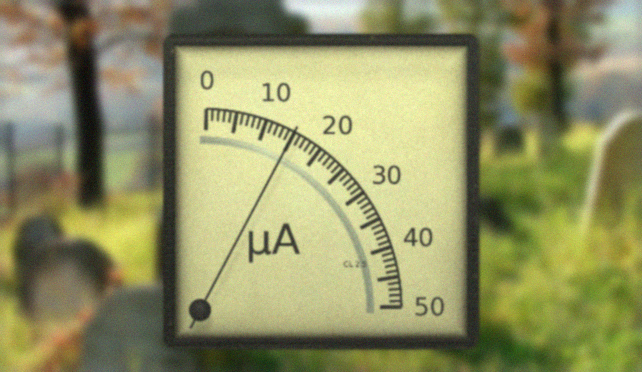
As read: 15,µA
